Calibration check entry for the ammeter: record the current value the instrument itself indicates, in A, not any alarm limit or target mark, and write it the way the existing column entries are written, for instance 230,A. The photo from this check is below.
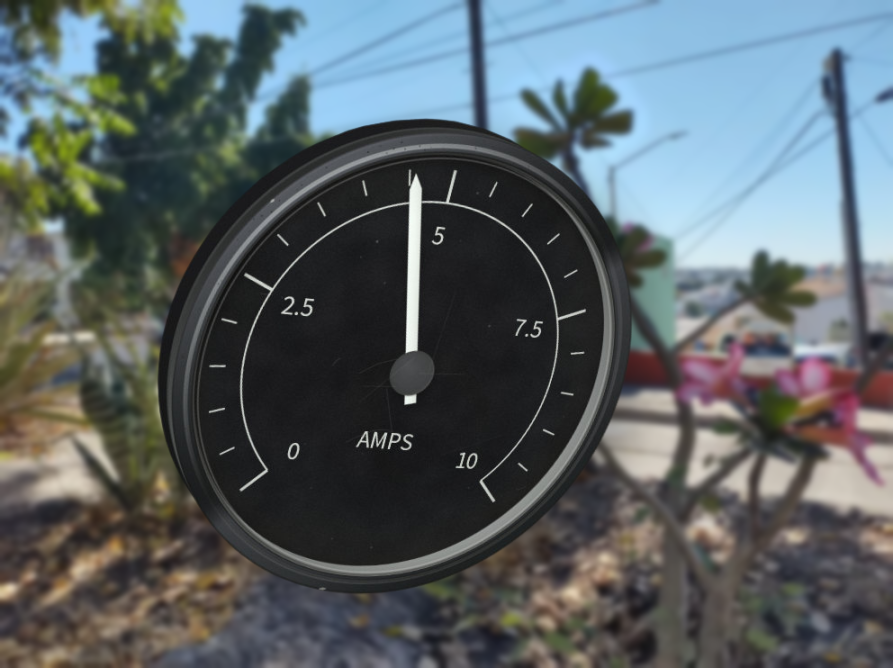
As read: 4.5,A
